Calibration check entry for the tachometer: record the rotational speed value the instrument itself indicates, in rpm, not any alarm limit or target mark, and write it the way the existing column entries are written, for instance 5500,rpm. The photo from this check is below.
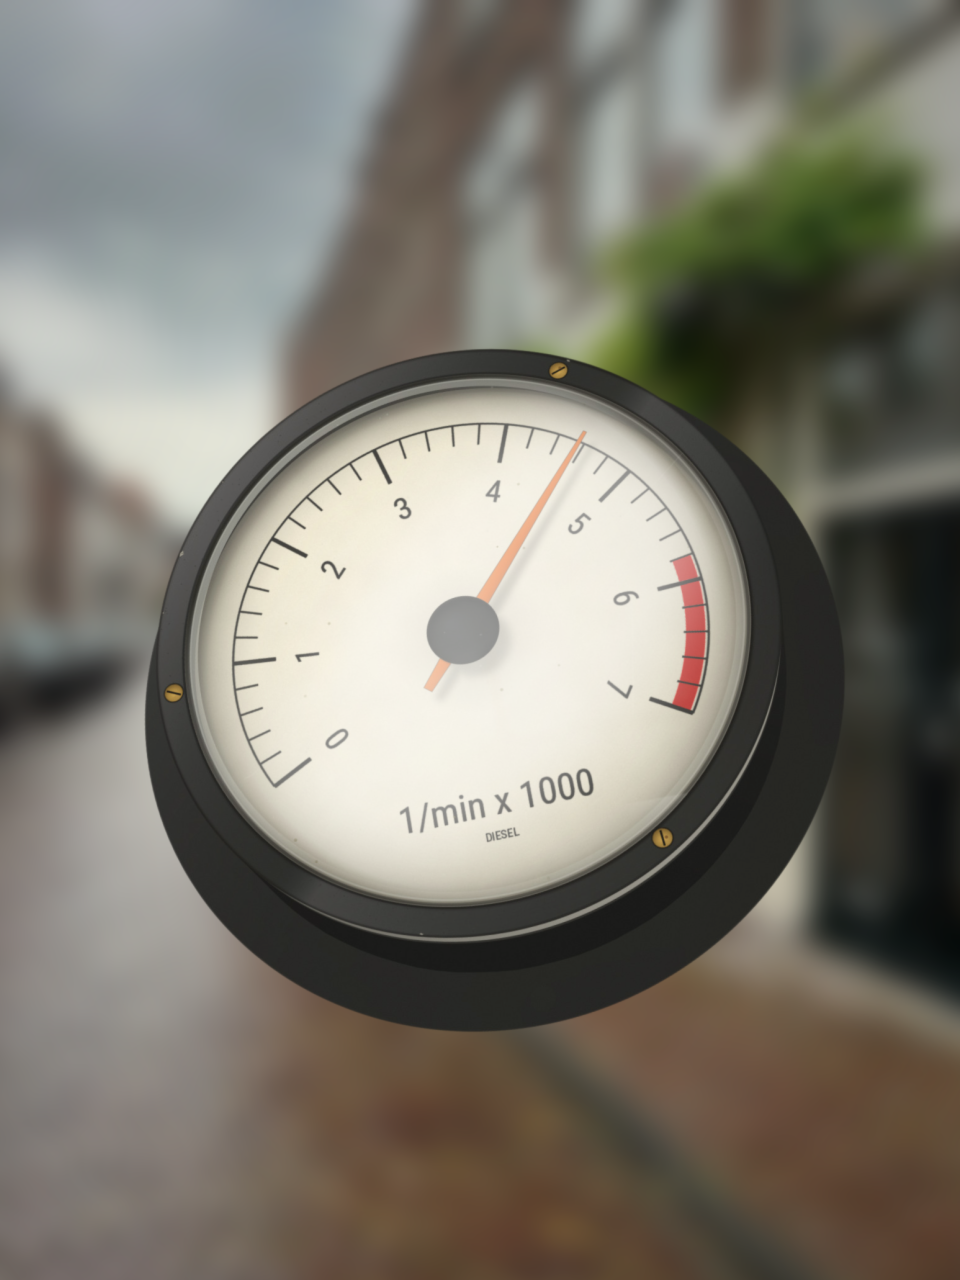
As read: 4600,rpm
